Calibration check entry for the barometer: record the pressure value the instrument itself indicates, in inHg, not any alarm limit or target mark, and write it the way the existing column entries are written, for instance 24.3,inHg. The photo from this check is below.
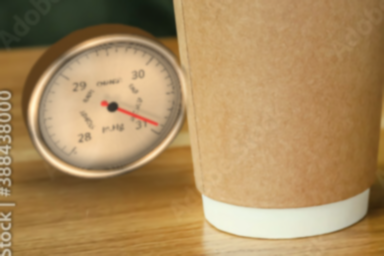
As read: 30.9,inHg
